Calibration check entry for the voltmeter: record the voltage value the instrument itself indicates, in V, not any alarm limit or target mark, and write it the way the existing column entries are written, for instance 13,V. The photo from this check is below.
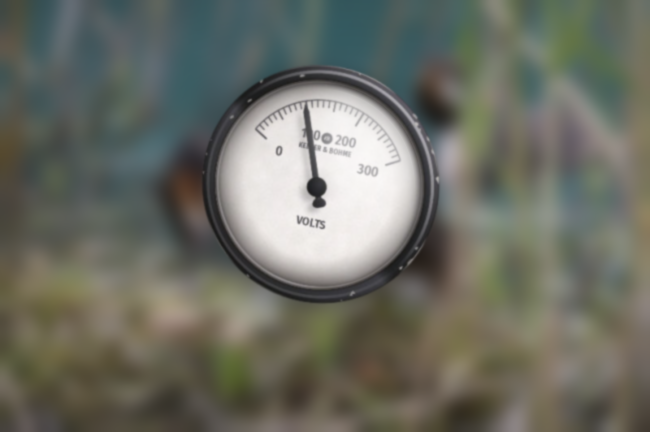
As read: 100,V
